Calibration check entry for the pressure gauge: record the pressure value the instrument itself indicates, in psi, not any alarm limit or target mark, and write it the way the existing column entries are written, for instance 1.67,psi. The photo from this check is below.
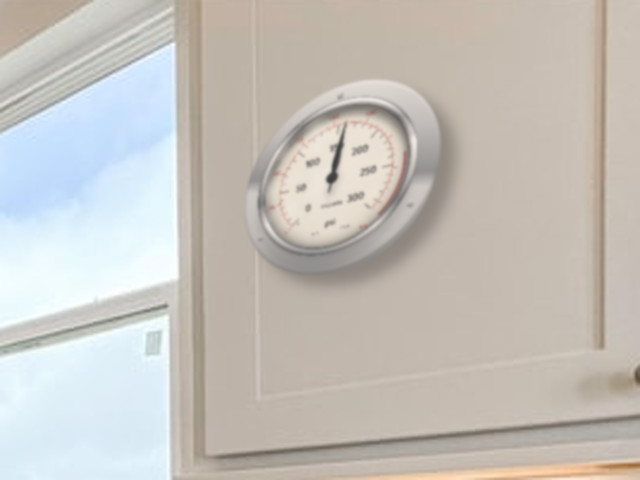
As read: 160,psi
